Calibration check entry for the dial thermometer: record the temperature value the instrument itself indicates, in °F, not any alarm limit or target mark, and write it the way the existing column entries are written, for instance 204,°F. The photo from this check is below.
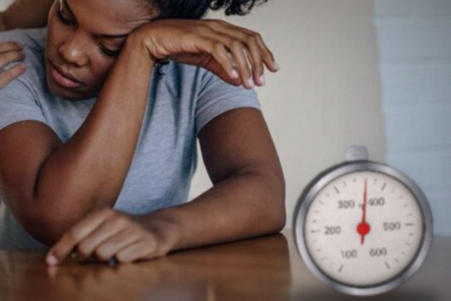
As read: 360,°F
